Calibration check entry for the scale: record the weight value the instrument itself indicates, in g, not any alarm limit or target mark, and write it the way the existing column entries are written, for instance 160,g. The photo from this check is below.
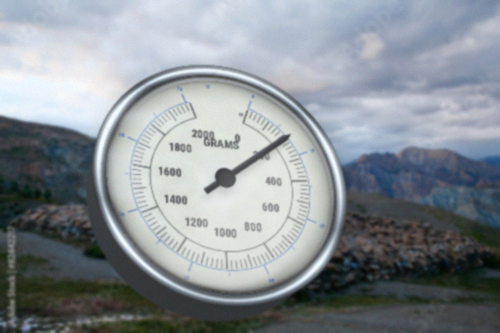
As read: 200,g
